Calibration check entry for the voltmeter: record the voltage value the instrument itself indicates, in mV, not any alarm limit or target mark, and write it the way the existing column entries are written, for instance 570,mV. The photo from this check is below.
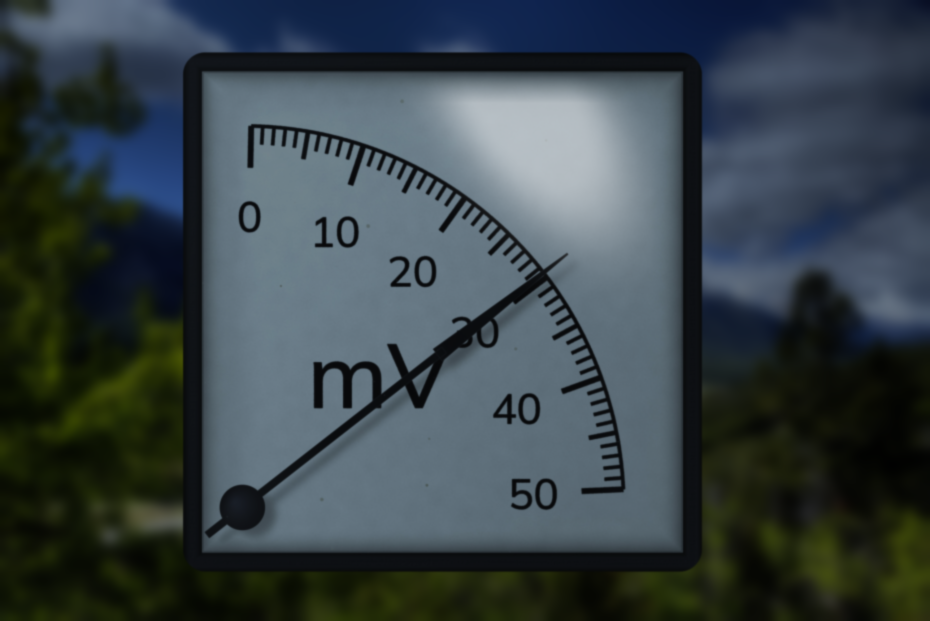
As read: 29.5,mV
